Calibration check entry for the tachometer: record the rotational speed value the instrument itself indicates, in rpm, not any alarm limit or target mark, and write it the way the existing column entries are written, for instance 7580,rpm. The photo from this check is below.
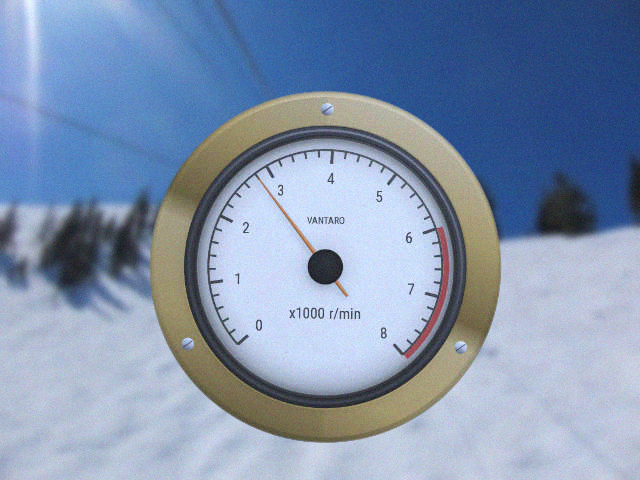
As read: 2800,rpm
